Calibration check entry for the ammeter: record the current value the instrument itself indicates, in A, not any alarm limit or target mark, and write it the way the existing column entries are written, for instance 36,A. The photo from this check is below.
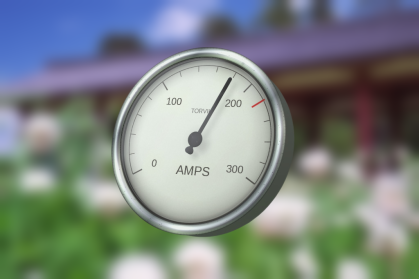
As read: 180,A
